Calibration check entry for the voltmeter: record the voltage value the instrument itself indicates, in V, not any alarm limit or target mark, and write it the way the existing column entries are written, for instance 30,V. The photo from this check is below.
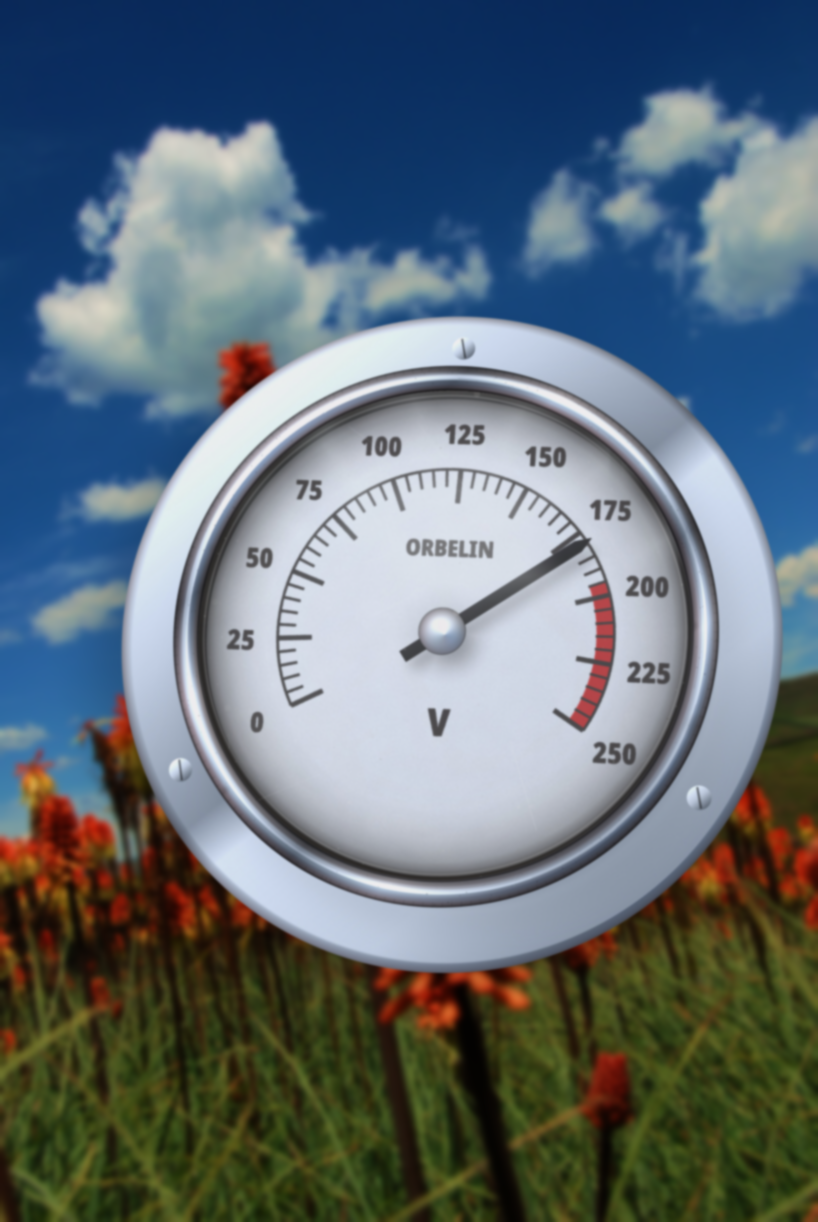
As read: 180,V
